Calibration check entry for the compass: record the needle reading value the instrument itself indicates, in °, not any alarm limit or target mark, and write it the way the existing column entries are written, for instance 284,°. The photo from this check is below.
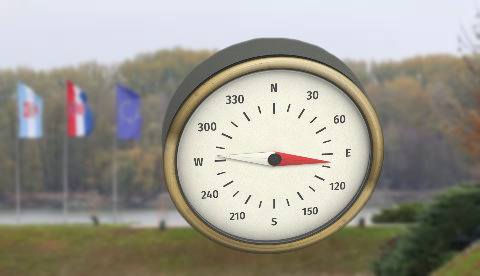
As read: 97.5,°
